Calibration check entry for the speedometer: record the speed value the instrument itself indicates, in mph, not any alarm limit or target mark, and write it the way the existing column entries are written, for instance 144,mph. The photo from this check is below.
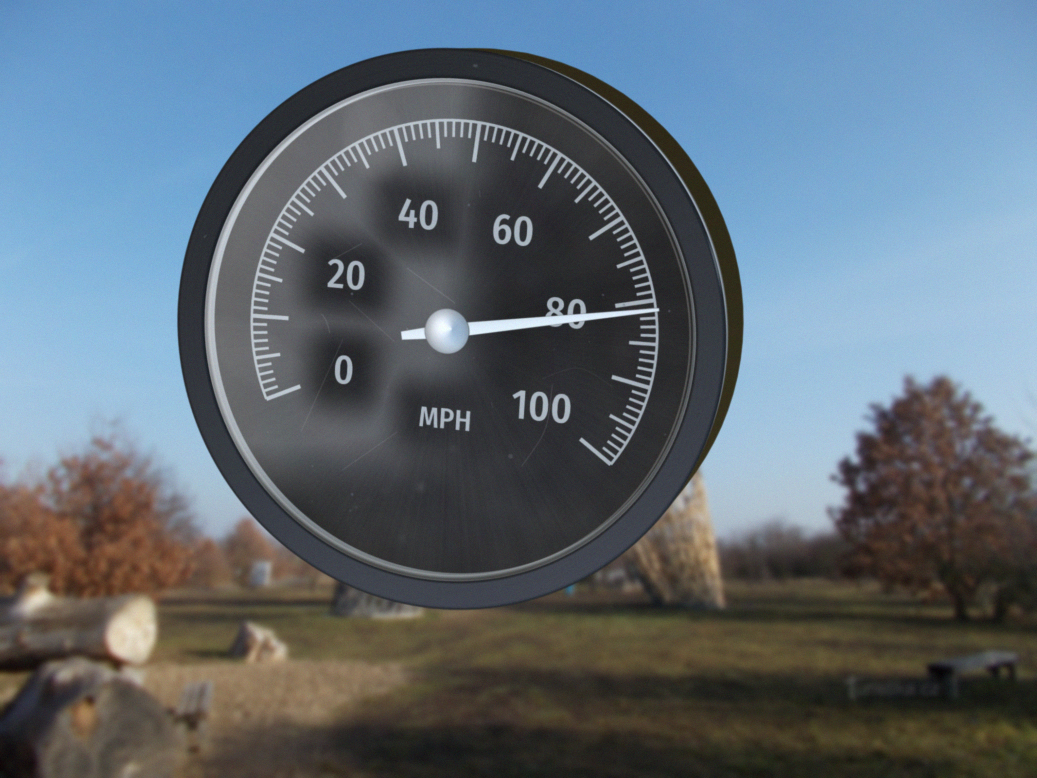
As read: 81,mph
